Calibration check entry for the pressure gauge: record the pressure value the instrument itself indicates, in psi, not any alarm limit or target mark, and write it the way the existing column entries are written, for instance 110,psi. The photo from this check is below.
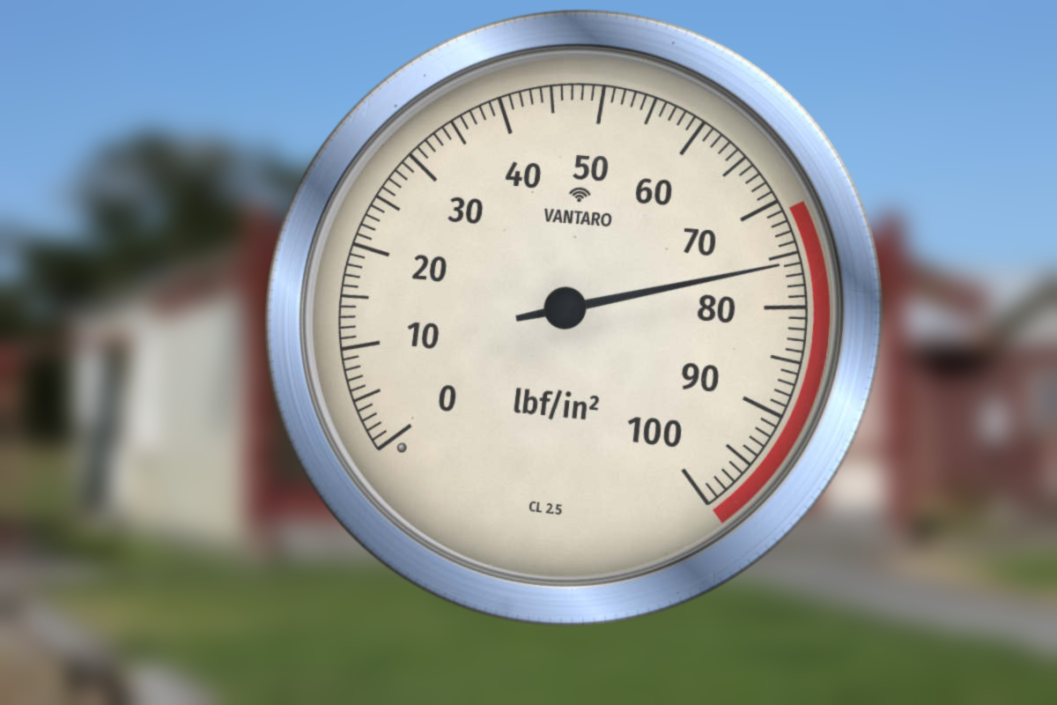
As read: 76,psi
